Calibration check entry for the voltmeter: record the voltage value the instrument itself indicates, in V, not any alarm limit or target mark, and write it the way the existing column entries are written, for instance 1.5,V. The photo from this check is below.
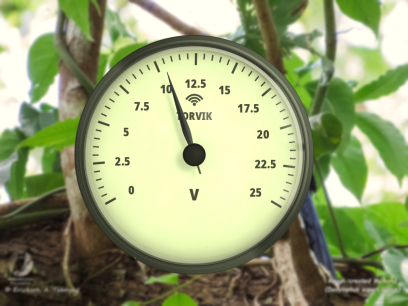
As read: 10.5,V
